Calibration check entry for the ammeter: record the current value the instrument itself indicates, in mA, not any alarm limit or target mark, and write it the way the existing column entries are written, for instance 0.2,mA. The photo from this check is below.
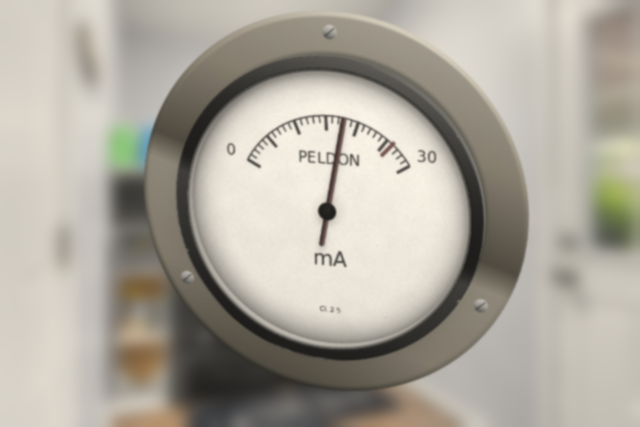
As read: 18,mA
